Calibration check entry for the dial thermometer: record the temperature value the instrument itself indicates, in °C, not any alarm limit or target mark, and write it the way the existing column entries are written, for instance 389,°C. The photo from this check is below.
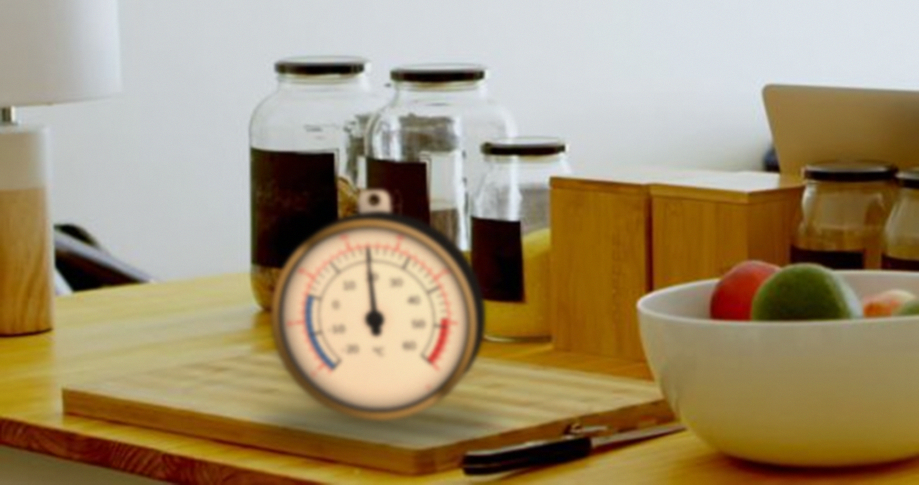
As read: 20,°C
